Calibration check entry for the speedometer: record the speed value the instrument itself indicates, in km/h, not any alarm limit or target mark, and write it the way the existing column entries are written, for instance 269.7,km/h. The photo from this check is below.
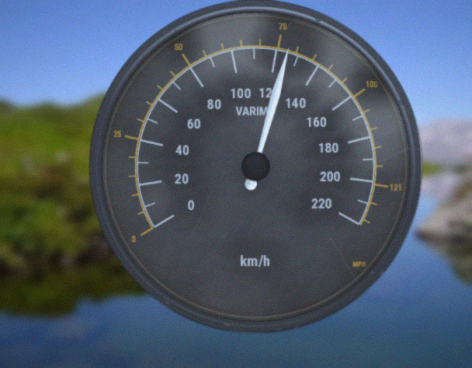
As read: 125,km/h
